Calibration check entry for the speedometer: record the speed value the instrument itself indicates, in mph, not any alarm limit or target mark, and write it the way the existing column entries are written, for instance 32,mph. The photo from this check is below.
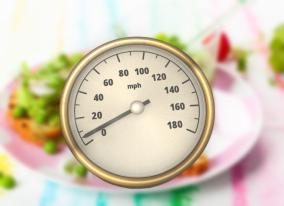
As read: 5,mph
